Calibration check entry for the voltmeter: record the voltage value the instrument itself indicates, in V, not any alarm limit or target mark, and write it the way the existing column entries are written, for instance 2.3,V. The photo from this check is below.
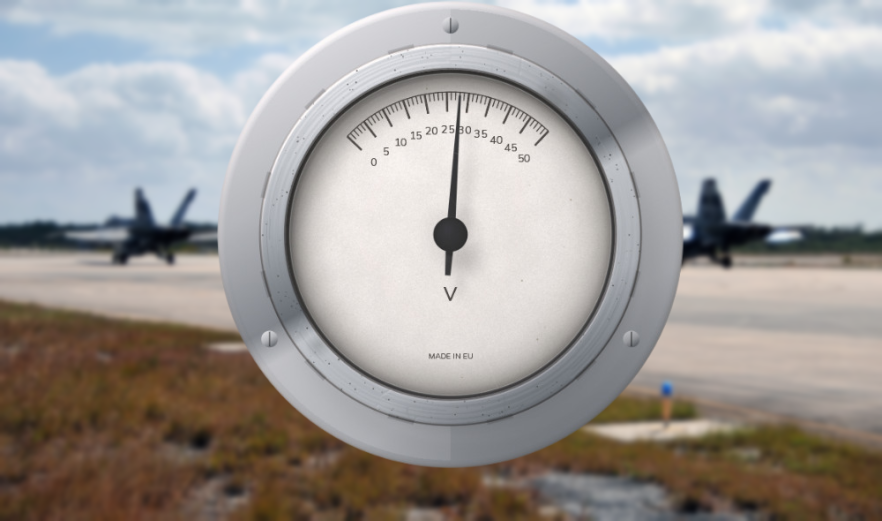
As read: 28,V
